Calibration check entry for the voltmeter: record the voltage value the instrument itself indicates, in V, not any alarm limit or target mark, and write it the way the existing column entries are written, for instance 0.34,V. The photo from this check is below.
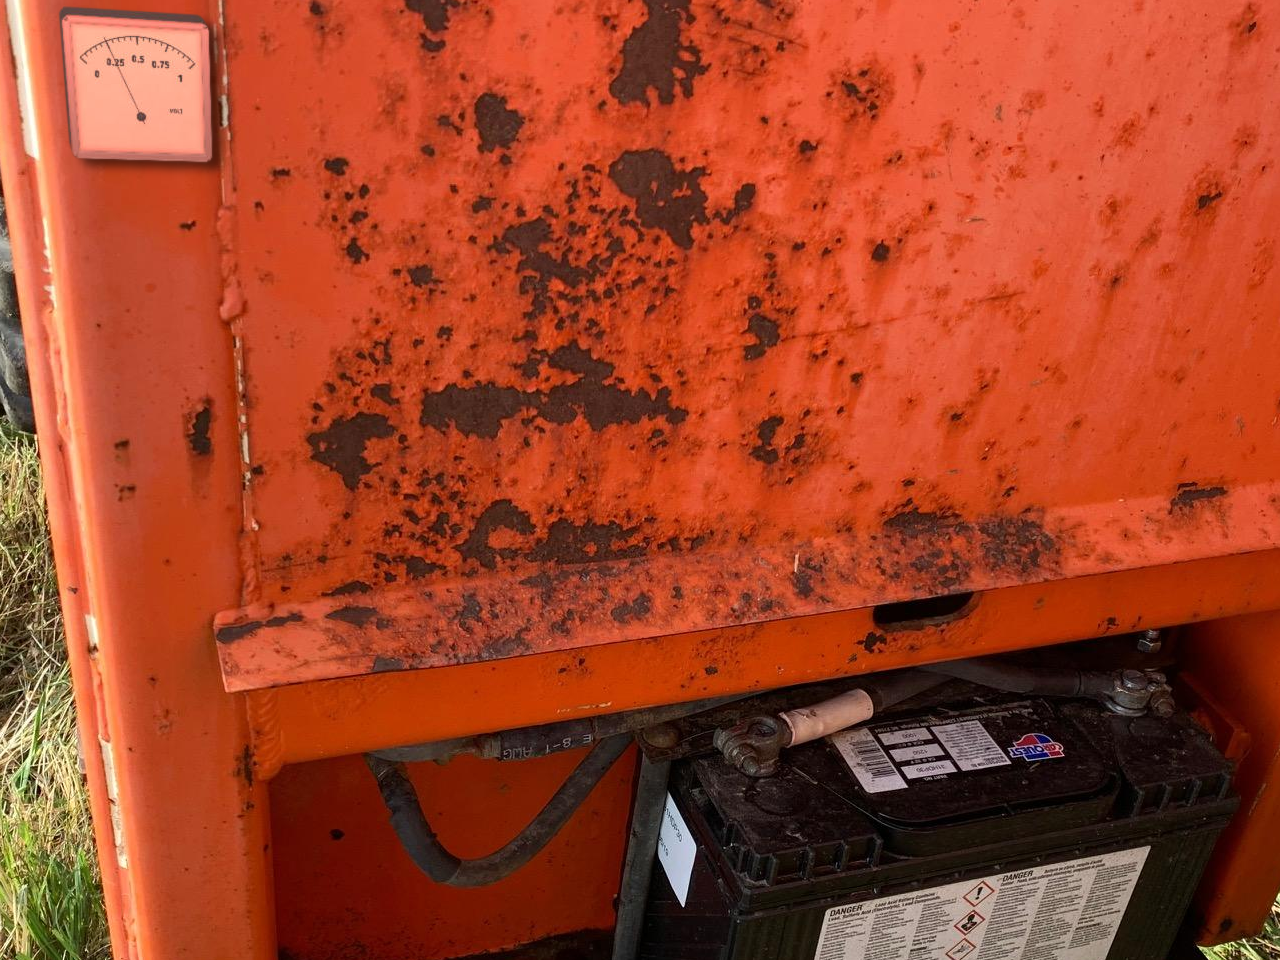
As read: 0.25,V
